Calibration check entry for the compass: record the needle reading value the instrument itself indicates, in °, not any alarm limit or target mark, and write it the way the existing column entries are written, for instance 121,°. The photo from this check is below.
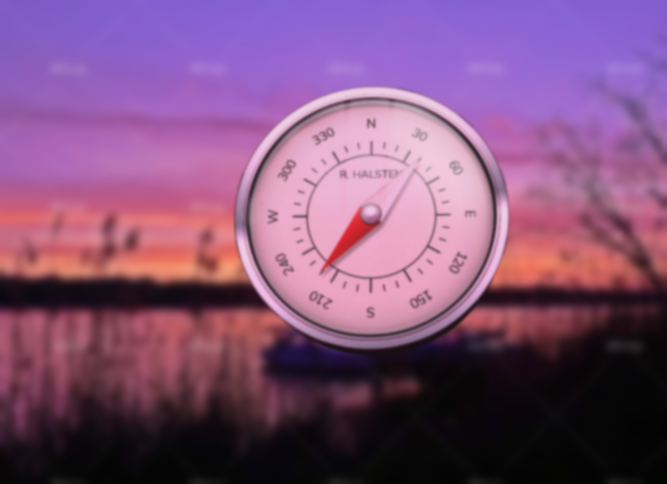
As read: 220,°
